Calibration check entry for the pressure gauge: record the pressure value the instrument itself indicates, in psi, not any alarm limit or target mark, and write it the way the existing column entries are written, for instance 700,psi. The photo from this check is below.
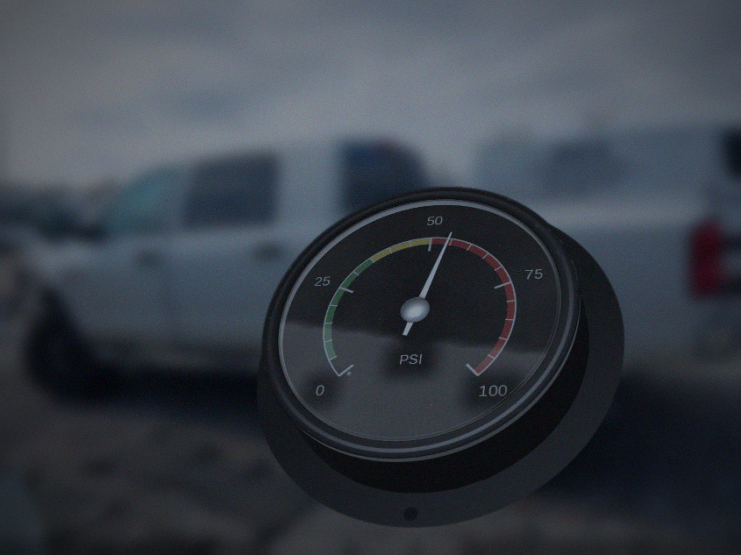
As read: 55,psi
